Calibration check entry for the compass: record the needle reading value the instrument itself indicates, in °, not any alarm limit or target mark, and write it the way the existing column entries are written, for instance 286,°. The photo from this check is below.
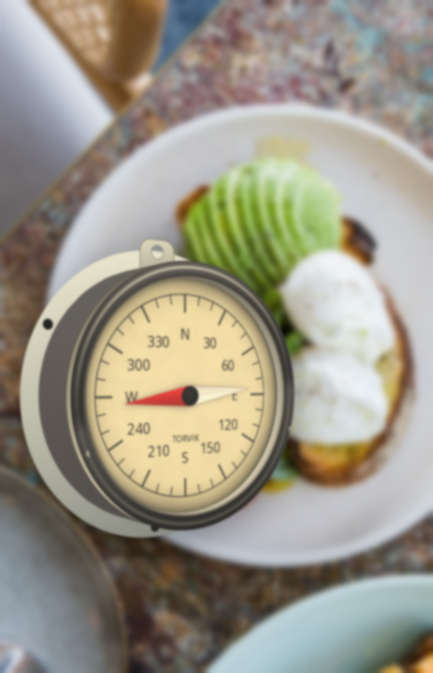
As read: 265,°
